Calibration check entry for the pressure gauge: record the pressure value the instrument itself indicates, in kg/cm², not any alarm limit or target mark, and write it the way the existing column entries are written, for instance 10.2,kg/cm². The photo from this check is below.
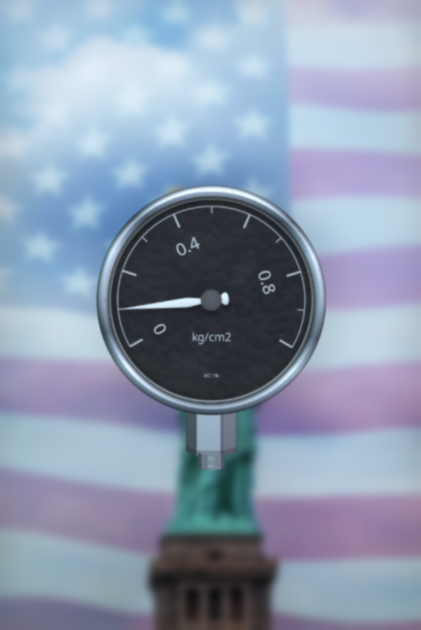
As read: 0.1,kg/cm²
